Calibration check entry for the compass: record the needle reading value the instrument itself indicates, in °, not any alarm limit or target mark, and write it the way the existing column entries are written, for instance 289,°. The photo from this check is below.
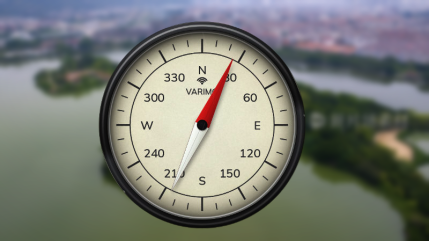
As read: 25,°
